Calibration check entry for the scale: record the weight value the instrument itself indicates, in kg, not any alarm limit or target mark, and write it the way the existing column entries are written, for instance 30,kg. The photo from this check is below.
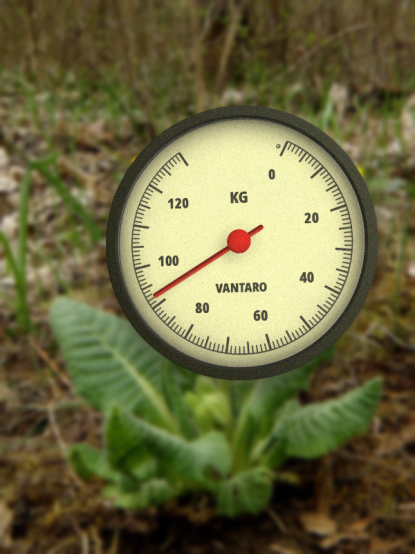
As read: 92,kg
